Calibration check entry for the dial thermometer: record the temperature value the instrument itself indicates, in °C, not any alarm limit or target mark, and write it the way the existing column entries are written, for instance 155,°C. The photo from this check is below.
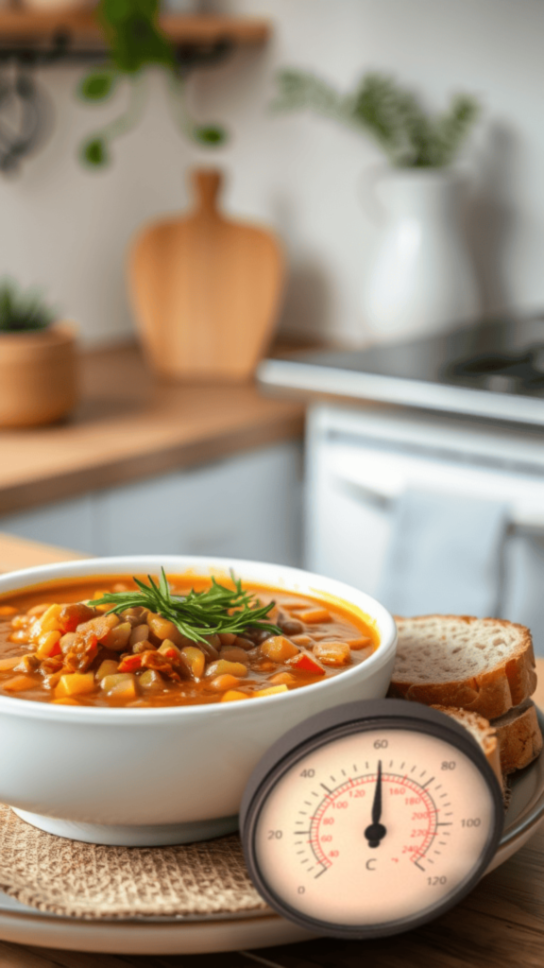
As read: 60,°C
